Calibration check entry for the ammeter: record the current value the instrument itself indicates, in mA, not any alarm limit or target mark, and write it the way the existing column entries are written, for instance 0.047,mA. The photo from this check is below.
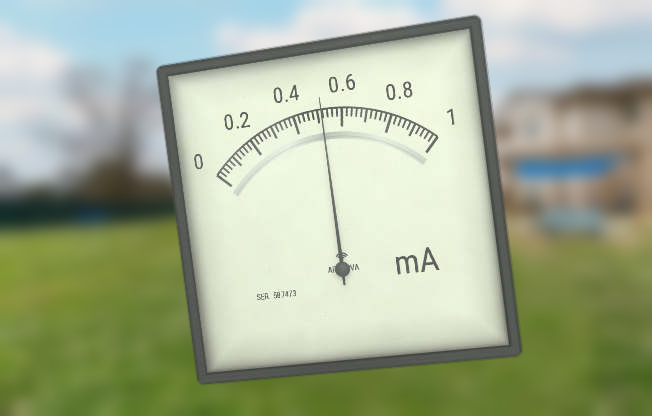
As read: 0.52,mA
